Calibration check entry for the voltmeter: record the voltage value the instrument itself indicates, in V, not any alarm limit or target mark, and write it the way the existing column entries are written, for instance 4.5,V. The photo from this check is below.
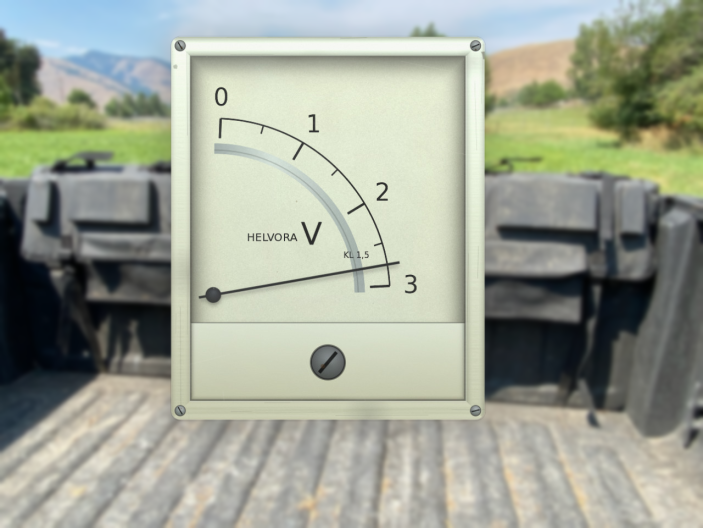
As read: 2.75,V
